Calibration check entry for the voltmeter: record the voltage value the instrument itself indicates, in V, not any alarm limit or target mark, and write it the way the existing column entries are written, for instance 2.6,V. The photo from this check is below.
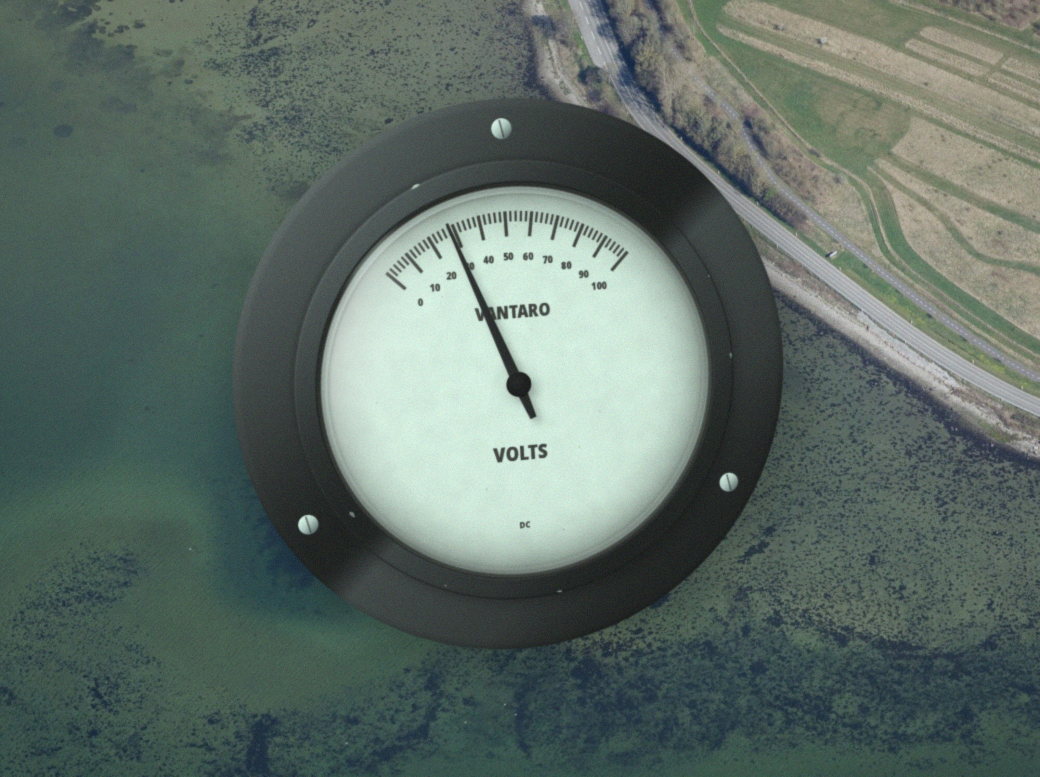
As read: 28,V
